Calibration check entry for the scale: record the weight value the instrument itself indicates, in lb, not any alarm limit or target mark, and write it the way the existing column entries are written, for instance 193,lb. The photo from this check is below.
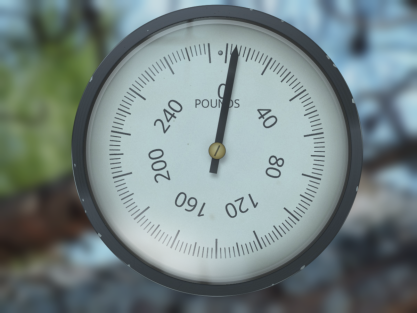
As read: 4,lb
